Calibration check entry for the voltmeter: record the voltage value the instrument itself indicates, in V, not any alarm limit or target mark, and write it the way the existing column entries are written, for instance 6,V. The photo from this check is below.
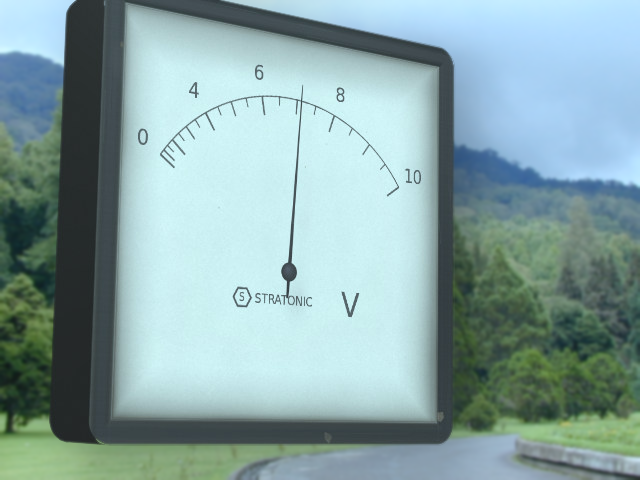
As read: 7,V
